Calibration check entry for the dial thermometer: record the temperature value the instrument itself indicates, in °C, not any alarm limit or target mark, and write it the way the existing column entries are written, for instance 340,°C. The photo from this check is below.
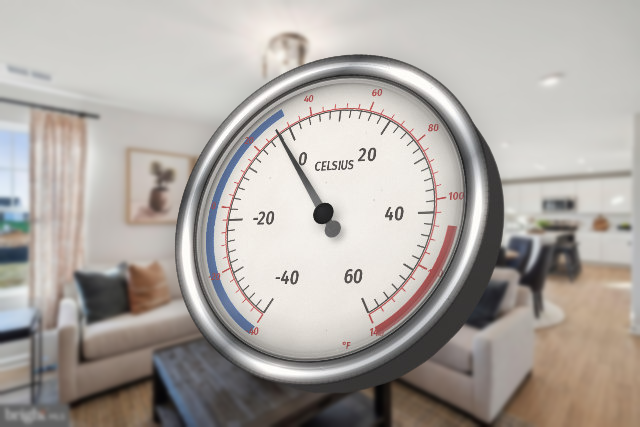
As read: -2,°C
